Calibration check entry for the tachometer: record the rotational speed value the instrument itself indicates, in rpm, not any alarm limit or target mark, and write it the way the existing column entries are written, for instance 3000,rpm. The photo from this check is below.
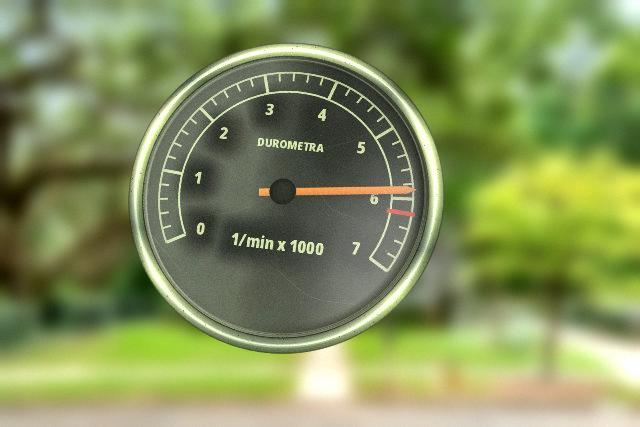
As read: 5900,rpm
